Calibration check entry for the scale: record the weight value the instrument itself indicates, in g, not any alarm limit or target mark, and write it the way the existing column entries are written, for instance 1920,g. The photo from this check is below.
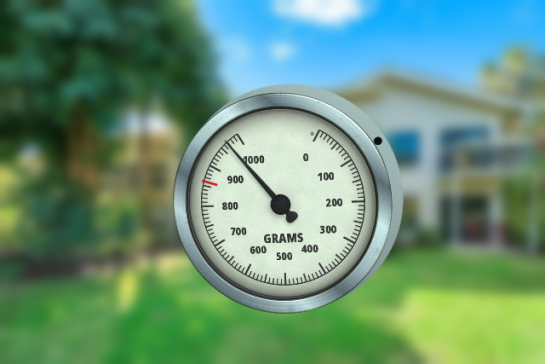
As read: 970,g
